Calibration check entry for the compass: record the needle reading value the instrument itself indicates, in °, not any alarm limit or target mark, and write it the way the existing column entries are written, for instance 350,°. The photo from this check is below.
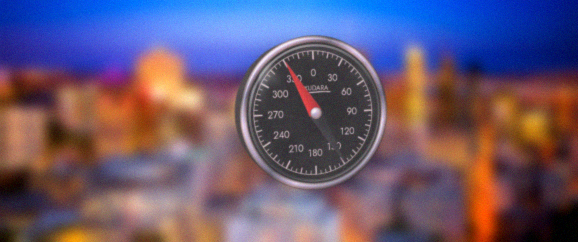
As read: 330,°
